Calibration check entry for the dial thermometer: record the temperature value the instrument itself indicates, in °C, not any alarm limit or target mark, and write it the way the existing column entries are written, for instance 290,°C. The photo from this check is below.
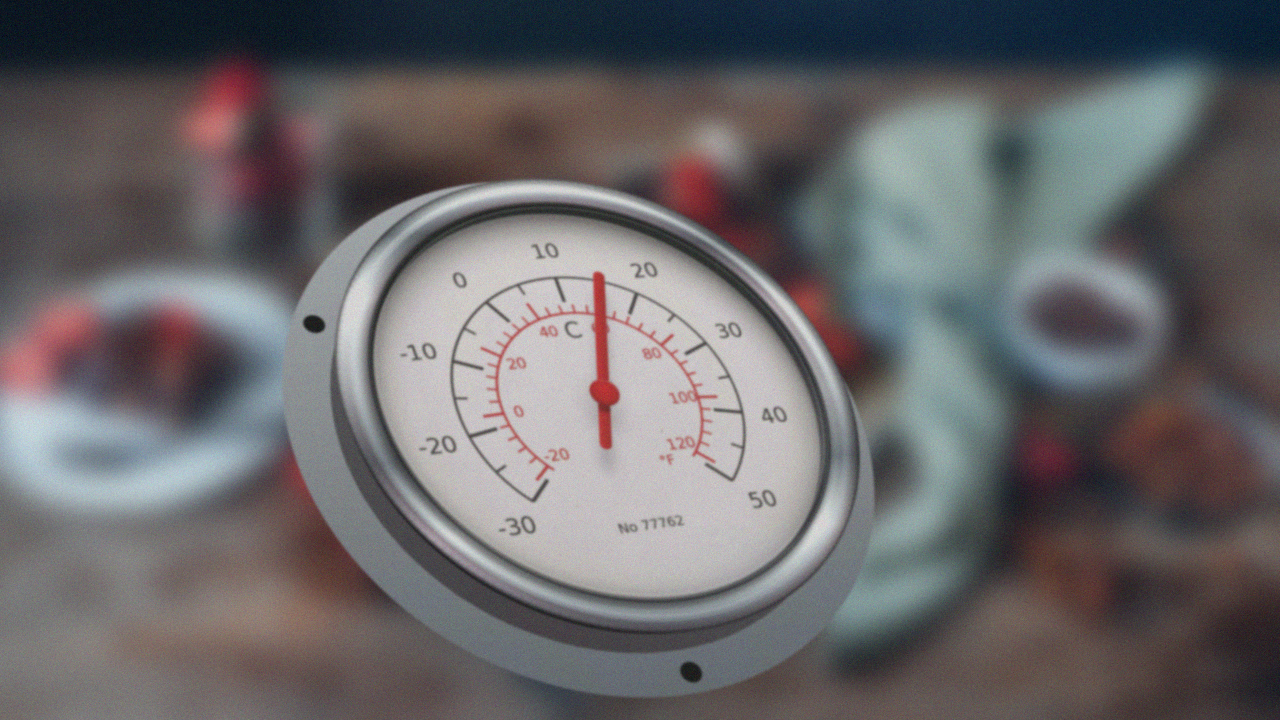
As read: 15,°C
